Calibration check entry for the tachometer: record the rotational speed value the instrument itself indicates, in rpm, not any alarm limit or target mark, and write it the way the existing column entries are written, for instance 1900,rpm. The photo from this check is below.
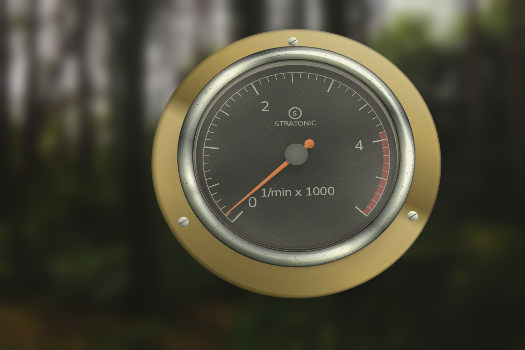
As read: 100,rpm
